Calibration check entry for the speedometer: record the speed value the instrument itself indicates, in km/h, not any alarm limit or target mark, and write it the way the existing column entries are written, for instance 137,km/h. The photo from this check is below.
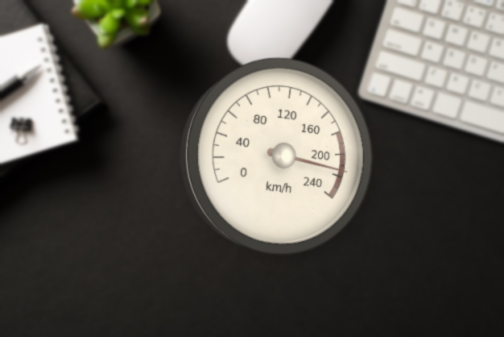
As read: 215,km/h
